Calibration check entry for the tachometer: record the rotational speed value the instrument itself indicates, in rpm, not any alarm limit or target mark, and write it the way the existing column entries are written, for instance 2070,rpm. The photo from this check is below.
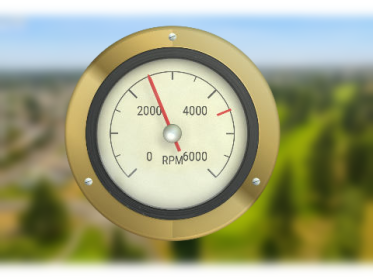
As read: 2500,rpm
